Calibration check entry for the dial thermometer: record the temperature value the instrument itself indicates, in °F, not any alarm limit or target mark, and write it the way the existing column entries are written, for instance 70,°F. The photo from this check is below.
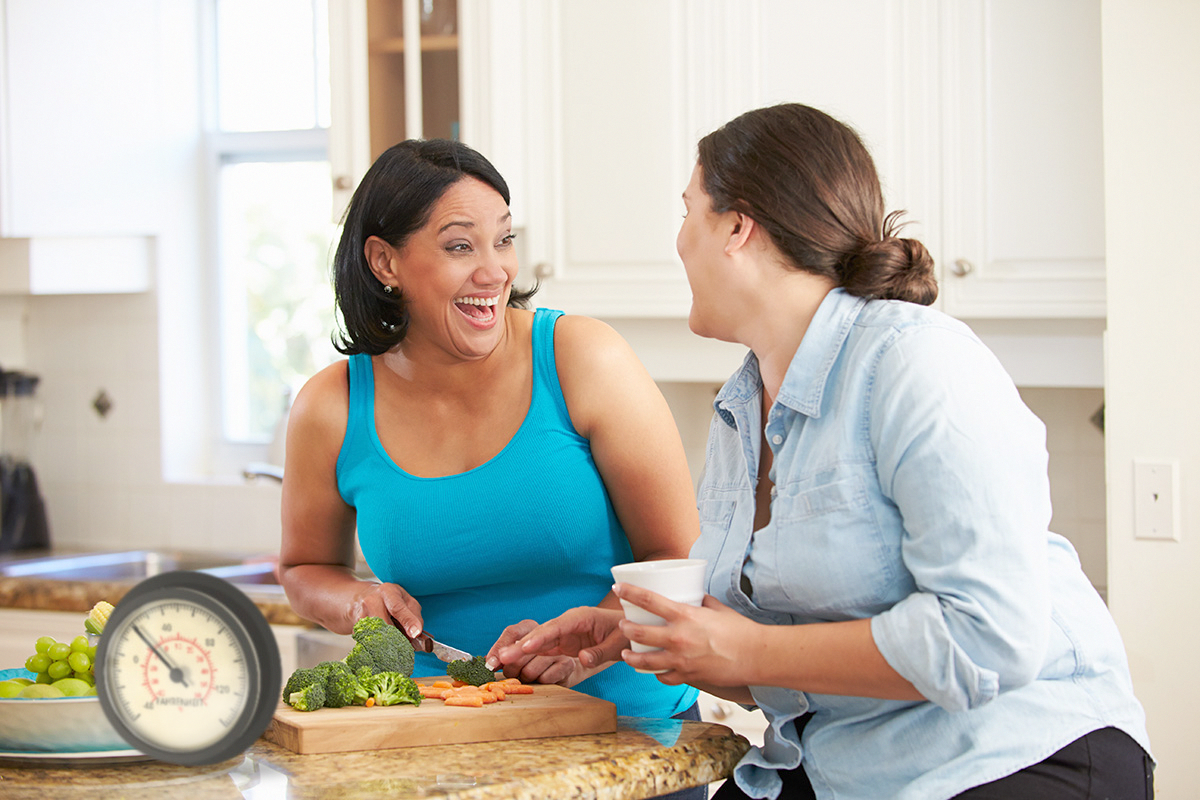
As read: 20,°F
